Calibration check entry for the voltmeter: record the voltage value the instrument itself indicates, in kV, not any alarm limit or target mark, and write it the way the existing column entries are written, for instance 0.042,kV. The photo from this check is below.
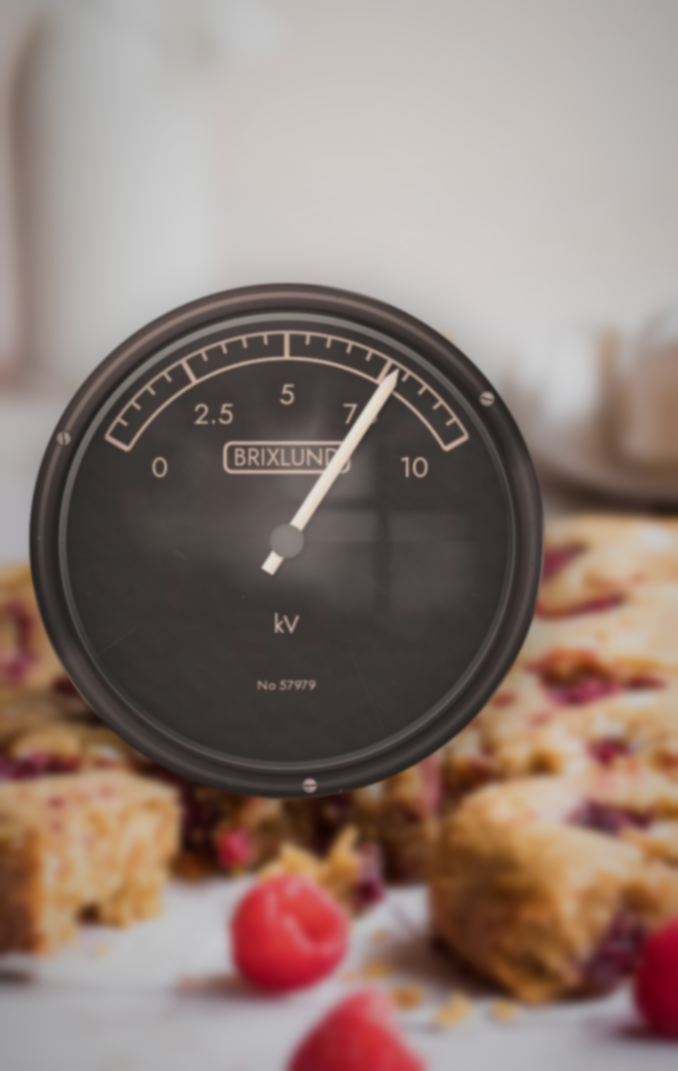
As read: 7.75,kV
